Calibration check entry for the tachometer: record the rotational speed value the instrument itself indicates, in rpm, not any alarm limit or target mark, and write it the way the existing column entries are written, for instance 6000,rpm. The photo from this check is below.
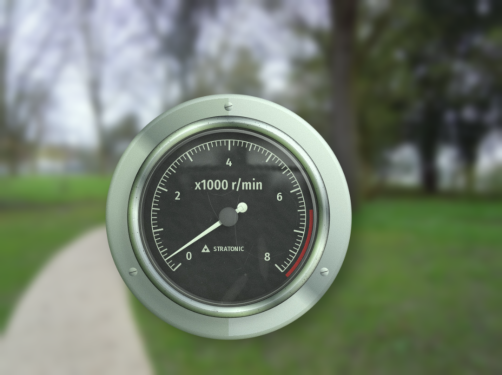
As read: 300,rpm
